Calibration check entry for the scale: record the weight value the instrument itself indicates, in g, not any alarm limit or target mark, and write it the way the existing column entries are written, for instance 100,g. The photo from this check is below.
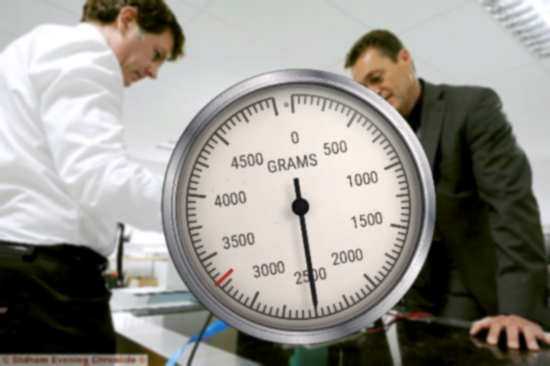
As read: 2500,g
